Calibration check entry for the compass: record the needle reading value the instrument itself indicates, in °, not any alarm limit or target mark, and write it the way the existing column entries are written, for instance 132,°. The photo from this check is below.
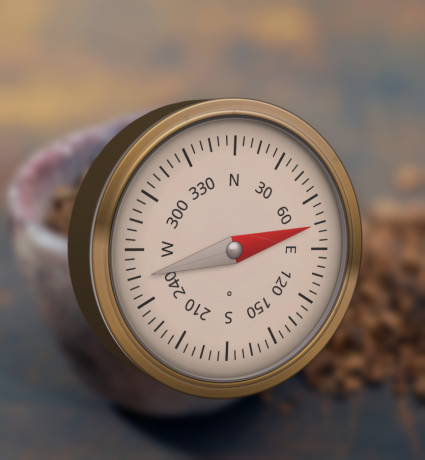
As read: 75,°
